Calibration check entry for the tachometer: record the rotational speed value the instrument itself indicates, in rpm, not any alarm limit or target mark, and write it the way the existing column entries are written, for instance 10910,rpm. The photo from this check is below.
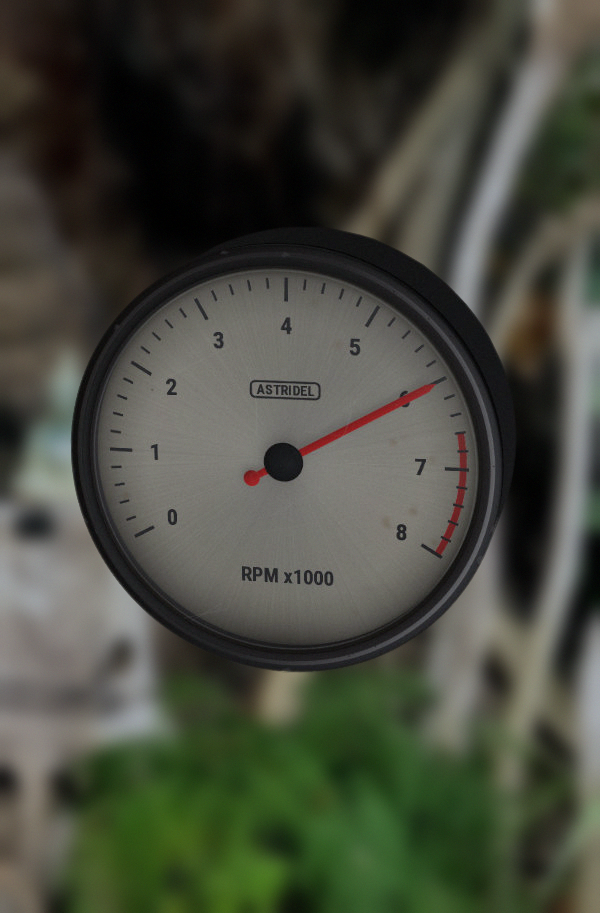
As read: 6000,rpm
